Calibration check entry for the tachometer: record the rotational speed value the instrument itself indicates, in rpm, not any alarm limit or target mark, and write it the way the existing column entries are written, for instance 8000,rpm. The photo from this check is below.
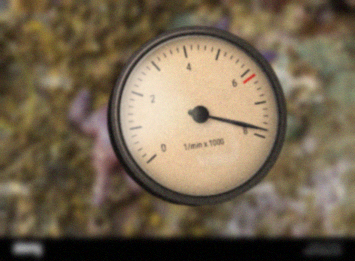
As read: 7800,rpm
